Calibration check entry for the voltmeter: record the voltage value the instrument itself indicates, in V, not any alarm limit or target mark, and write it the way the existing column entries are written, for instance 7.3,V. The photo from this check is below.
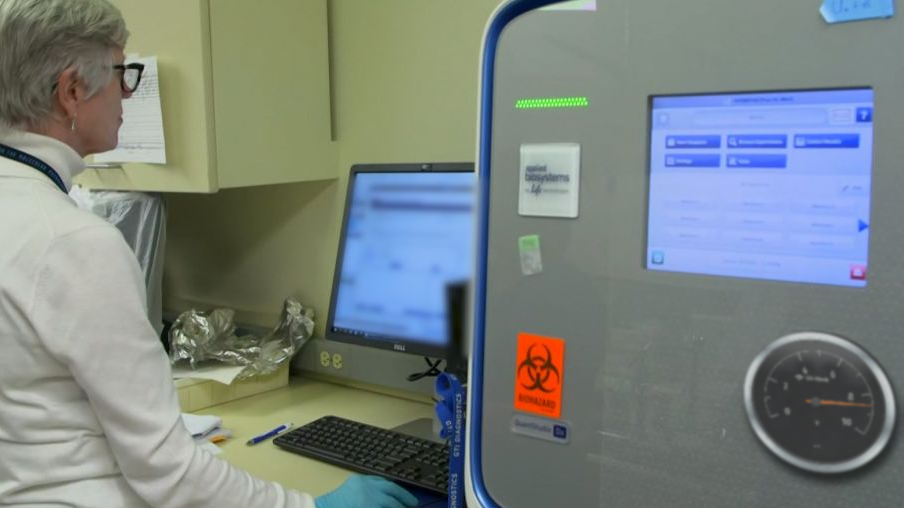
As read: 8.5,V
